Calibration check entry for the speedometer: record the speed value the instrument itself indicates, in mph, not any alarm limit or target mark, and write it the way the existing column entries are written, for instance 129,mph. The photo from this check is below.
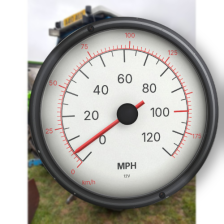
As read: 5,mph
